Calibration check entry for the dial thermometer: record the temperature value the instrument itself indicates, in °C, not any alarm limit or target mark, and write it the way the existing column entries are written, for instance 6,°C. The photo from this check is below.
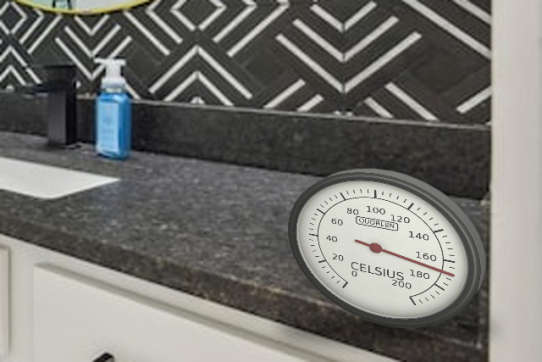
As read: 168,°C
